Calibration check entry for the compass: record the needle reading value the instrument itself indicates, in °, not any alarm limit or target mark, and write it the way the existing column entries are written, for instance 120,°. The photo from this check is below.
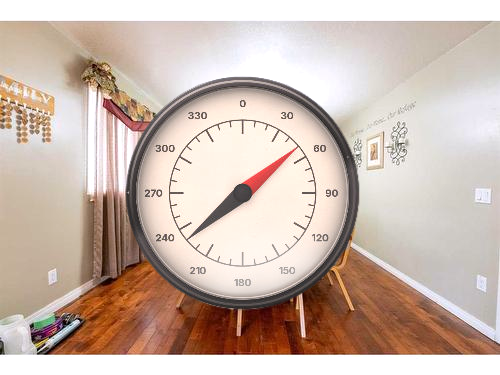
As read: 50,°
